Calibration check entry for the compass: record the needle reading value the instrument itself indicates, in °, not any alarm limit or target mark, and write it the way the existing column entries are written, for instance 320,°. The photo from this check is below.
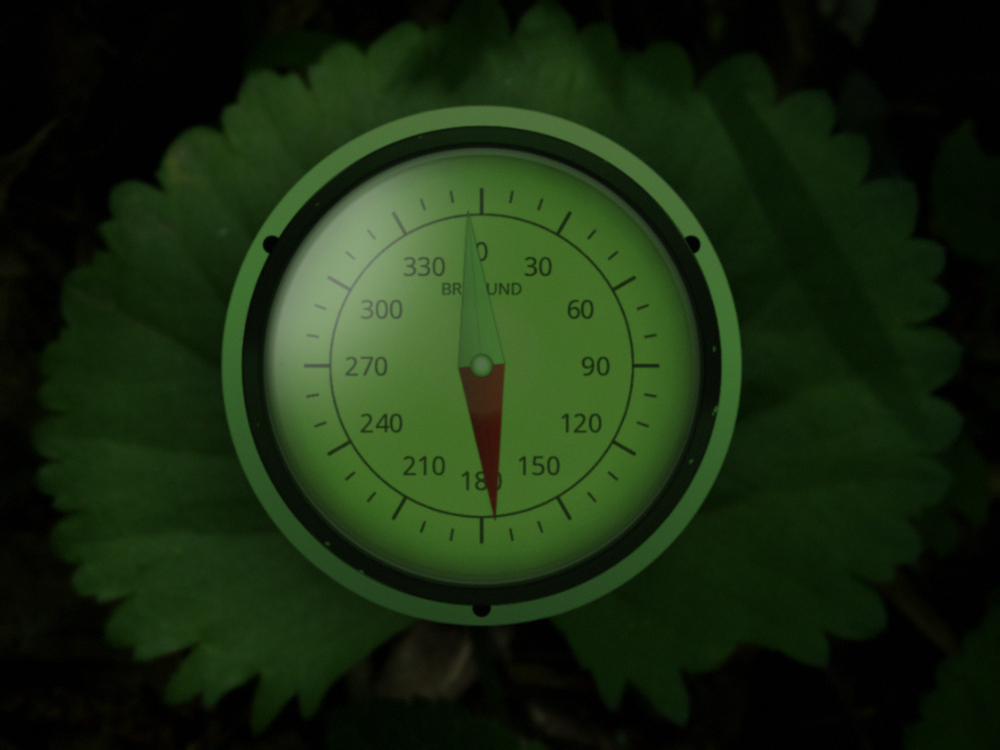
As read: 175,°
